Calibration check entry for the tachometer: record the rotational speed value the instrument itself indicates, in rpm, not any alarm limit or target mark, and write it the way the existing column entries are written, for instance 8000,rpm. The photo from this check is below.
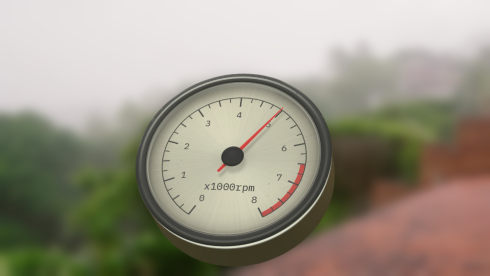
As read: 5000,rpm
